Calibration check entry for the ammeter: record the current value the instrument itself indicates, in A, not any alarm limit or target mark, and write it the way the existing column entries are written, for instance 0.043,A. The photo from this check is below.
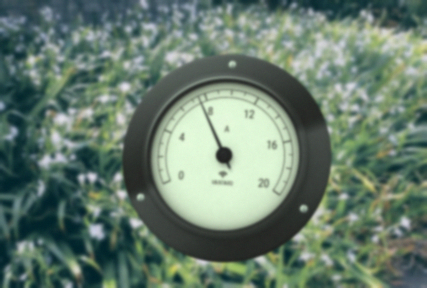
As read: 7.5,A
